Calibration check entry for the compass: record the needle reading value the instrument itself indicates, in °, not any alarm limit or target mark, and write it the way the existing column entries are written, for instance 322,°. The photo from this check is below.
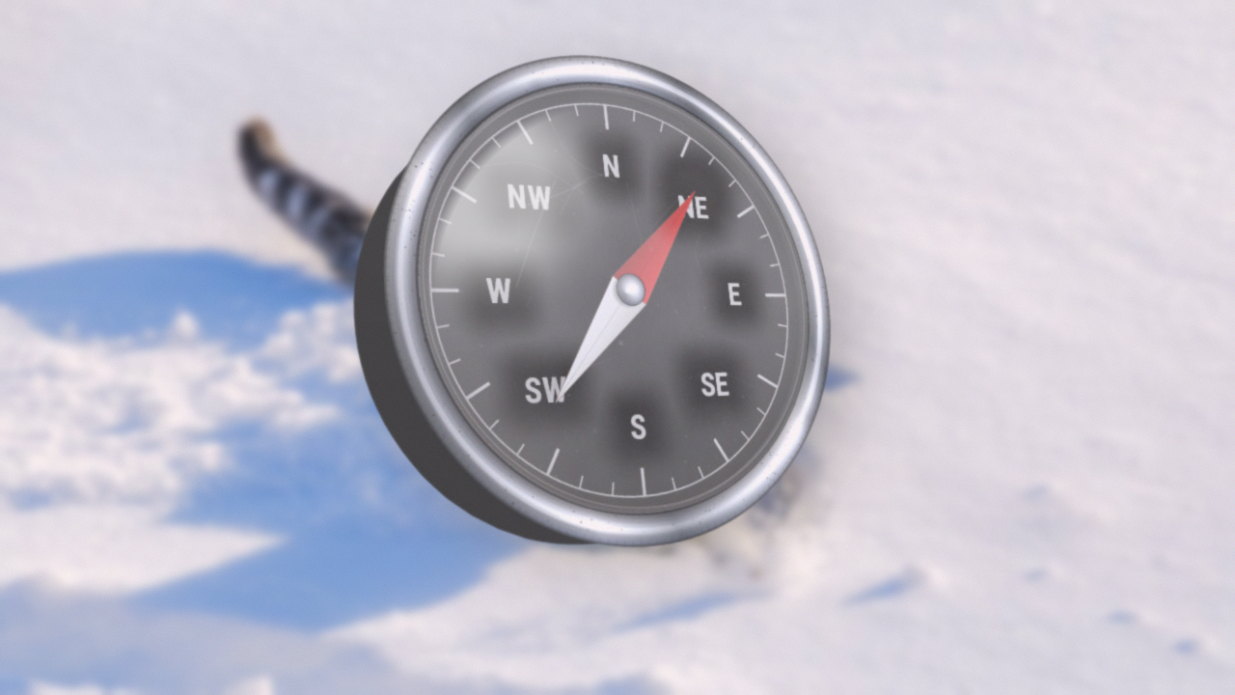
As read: 40,°
